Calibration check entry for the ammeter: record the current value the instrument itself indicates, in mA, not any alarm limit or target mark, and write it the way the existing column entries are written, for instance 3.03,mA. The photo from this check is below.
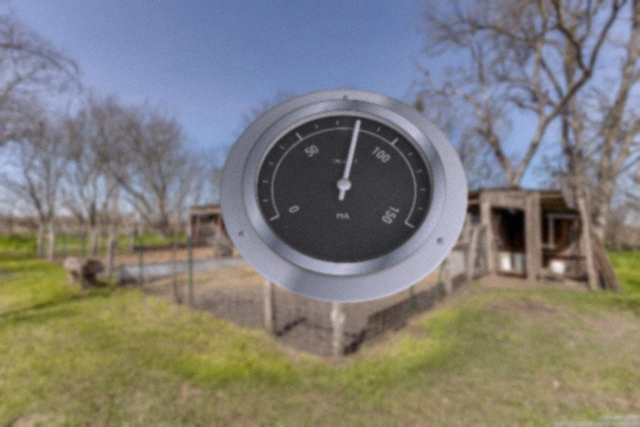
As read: 80,mA
